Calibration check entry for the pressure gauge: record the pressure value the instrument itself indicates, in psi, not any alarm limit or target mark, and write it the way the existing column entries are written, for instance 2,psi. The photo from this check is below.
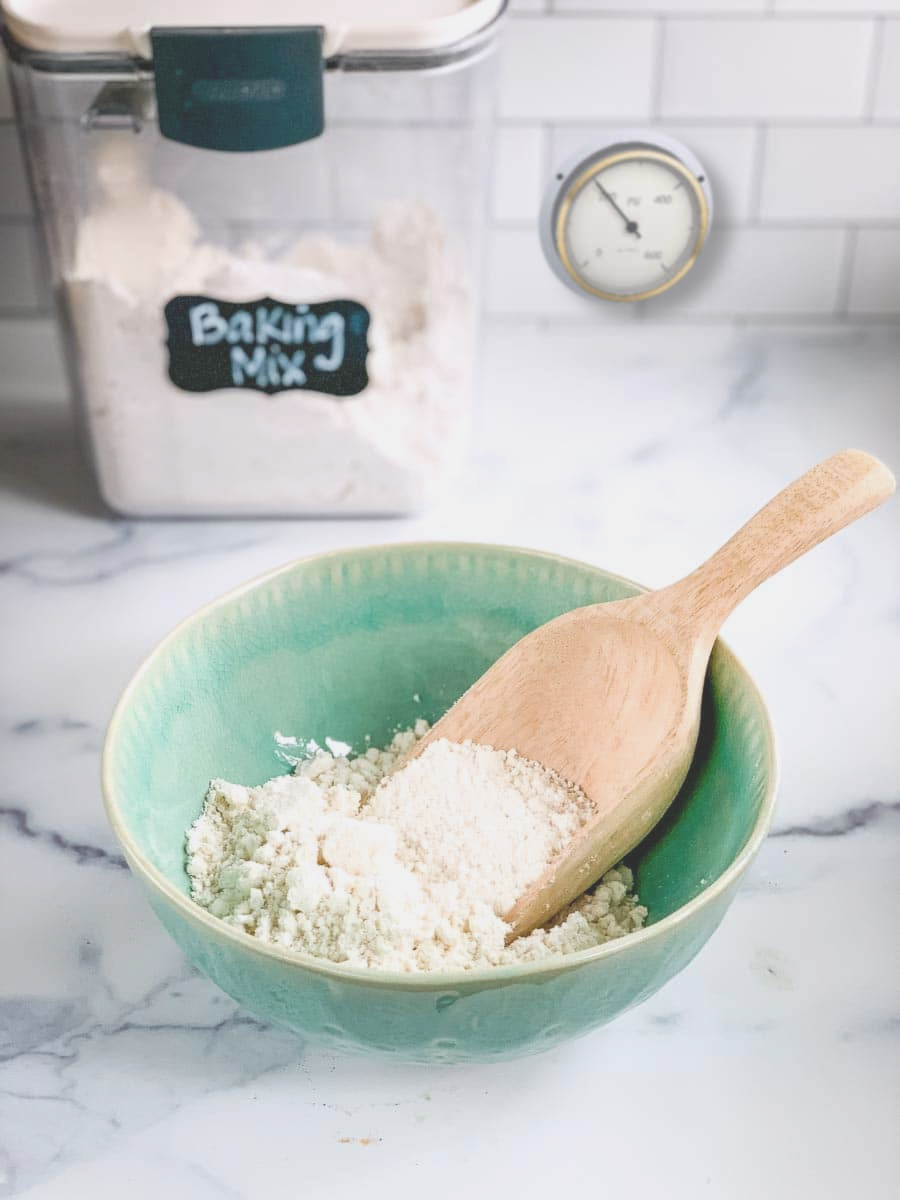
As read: 200,psi
